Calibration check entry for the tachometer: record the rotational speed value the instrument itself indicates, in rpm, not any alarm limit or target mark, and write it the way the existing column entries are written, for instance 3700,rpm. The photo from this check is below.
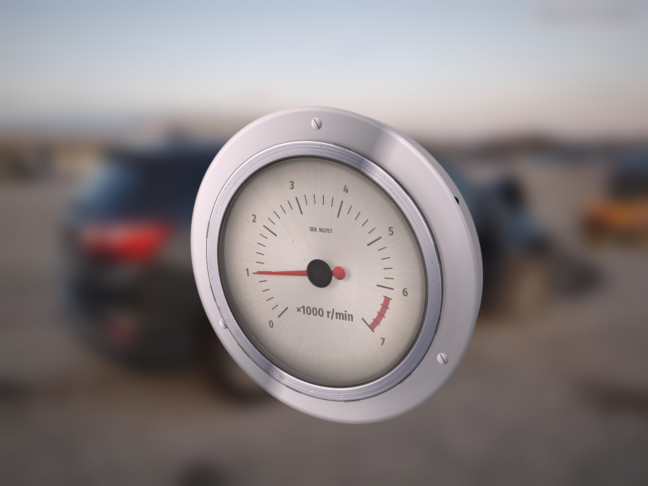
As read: 1000,rpm
